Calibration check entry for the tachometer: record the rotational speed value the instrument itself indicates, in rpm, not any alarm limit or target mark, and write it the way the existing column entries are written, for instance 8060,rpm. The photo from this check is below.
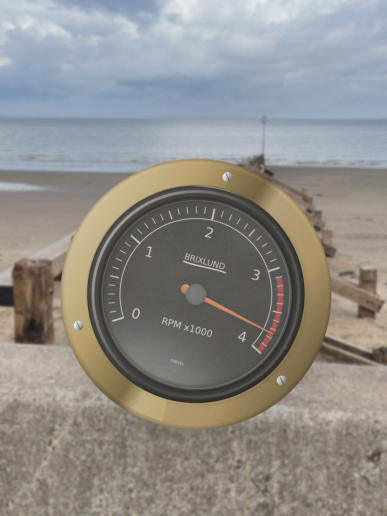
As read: 3750,rpm
